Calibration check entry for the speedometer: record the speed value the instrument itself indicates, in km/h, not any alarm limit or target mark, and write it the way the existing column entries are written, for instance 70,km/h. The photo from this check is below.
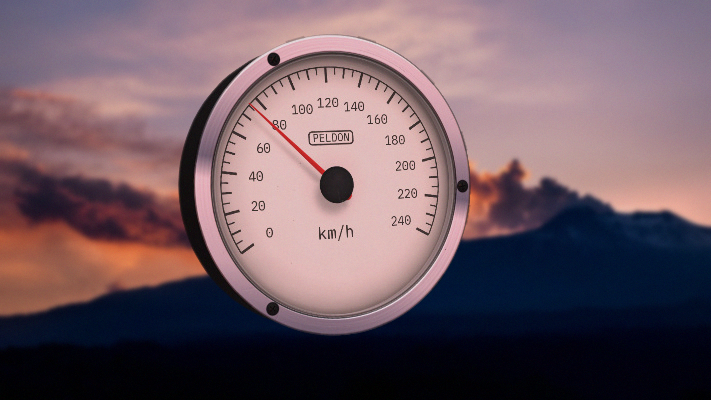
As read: 75,km/h
